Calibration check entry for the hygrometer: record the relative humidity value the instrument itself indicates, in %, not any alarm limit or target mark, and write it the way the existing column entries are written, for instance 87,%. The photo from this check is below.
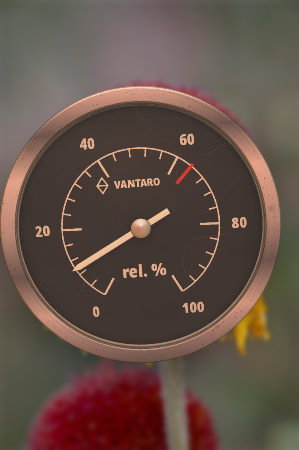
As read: 10,%
